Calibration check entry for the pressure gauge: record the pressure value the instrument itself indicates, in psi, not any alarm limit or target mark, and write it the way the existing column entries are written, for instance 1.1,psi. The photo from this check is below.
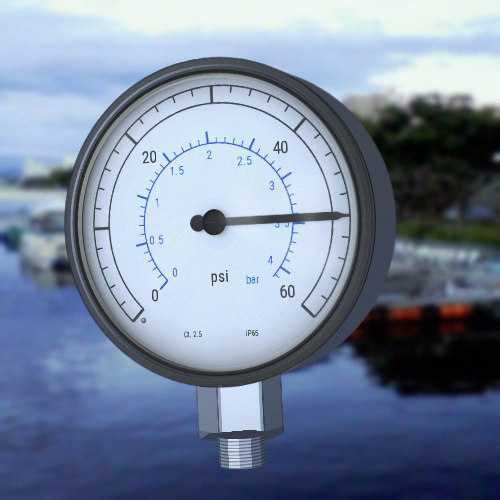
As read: 50,psi
